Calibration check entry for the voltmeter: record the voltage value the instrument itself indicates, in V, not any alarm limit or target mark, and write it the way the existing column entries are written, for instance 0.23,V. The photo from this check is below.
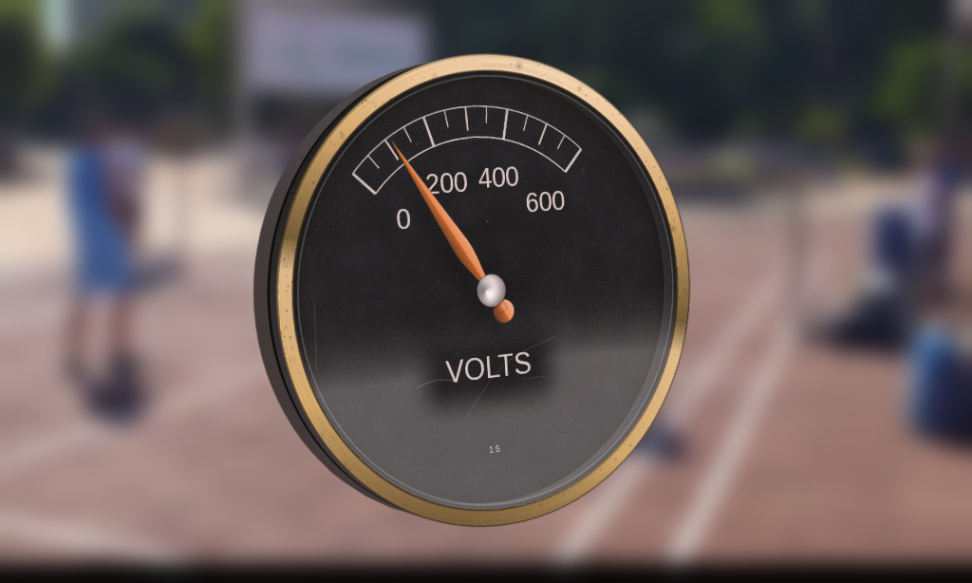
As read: 100,V
